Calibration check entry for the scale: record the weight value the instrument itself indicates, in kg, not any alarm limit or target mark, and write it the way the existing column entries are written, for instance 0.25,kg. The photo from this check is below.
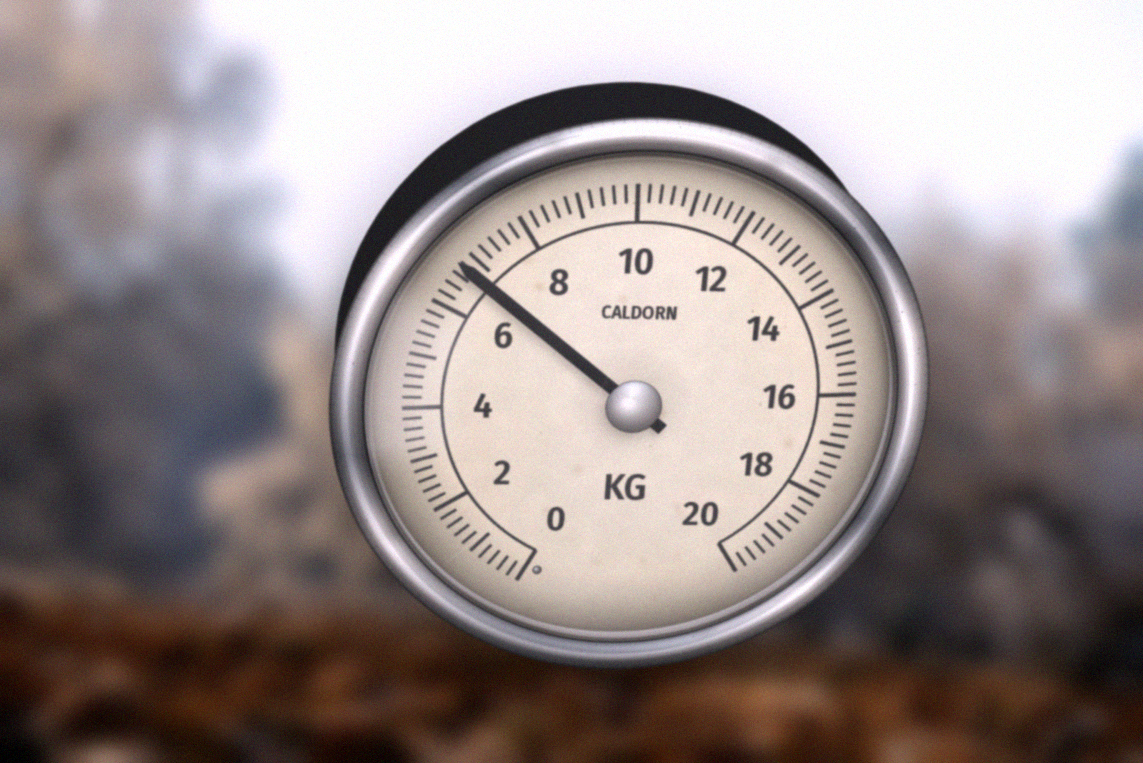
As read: 6.8,kg
